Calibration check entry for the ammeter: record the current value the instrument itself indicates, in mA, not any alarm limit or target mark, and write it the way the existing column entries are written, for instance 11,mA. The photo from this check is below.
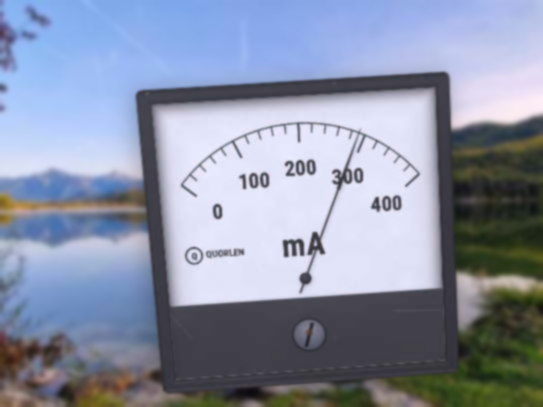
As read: 290,mA
